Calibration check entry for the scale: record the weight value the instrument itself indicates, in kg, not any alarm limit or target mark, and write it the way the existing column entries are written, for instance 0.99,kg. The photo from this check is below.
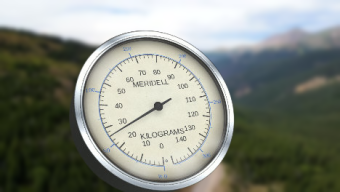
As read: 26,kg
